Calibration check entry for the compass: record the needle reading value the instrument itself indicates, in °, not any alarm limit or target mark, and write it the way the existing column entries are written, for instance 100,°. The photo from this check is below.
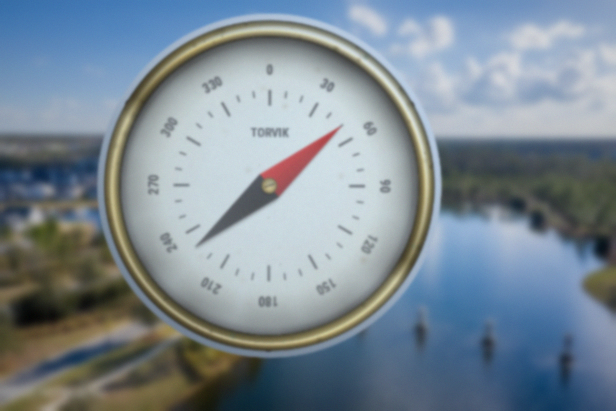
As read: 50,°
